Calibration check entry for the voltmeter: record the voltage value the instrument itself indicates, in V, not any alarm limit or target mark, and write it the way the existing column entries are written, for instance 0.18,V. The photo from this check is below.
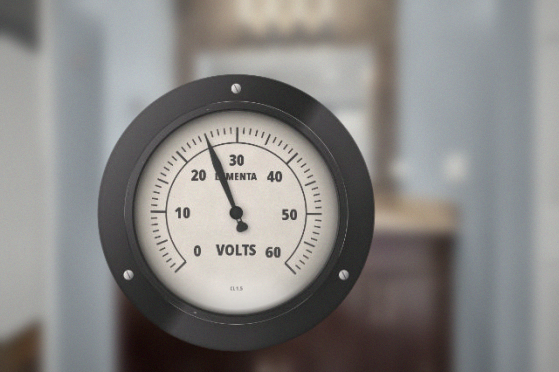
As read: 25,V
